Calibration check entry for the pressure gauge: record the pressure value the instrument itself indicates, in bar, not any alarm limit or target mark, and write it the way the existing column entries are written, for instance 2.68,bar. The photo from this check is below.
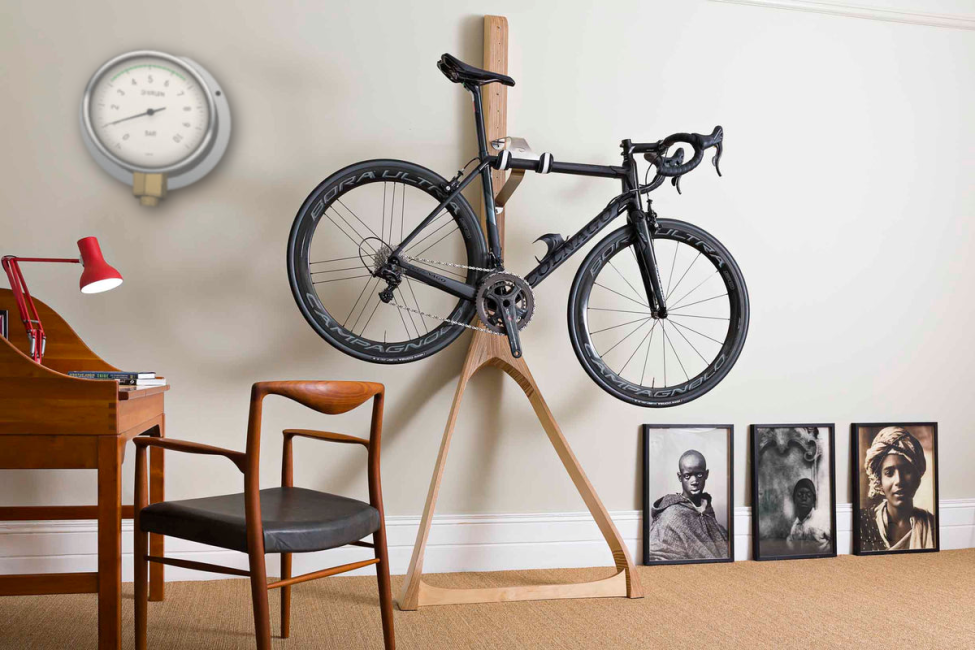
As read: 1,bar
